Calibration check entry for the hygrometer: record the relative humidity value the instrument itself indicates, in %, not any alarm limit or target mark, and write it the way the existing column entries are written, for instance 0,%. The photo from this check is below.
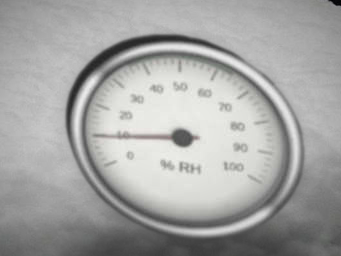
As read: 10,%
